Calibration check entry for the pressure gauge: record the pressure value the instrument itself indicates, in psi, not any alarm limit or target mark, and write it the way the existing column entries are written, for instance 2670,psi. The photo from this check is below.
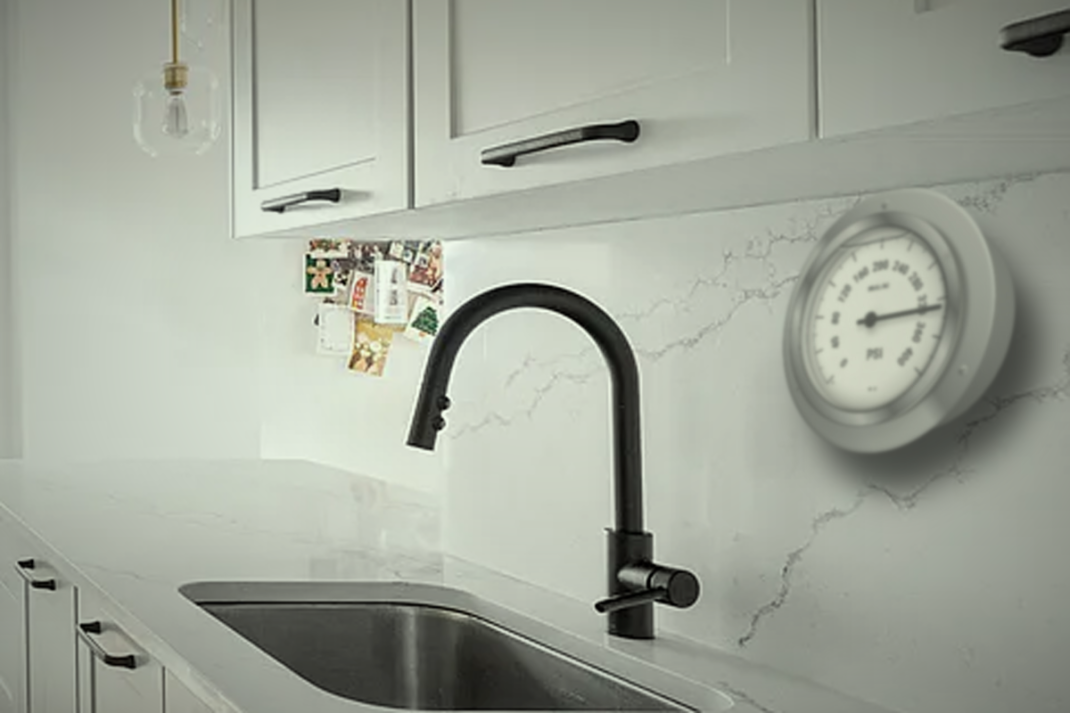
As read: 330,psi
